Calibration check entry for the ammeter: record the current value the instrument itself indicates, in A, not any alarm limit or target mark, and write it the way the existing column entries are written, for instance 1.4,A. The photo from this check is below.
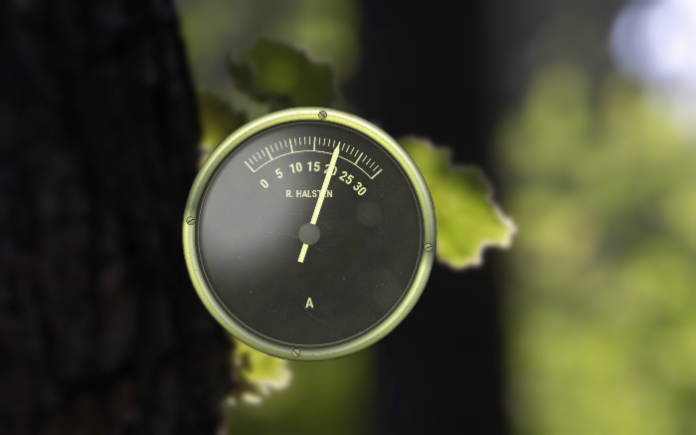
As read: 20,A
